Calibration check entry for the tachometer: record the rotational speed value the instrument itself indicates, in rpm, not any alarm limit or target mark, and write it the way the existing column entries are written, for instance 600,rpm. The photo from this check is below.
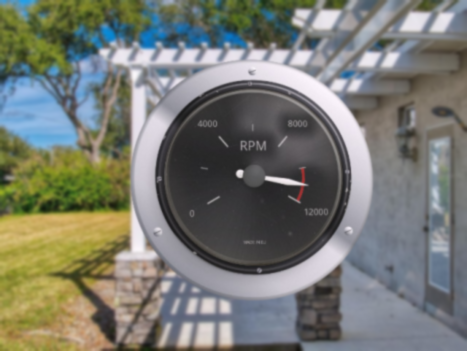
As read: 11000,rpm
